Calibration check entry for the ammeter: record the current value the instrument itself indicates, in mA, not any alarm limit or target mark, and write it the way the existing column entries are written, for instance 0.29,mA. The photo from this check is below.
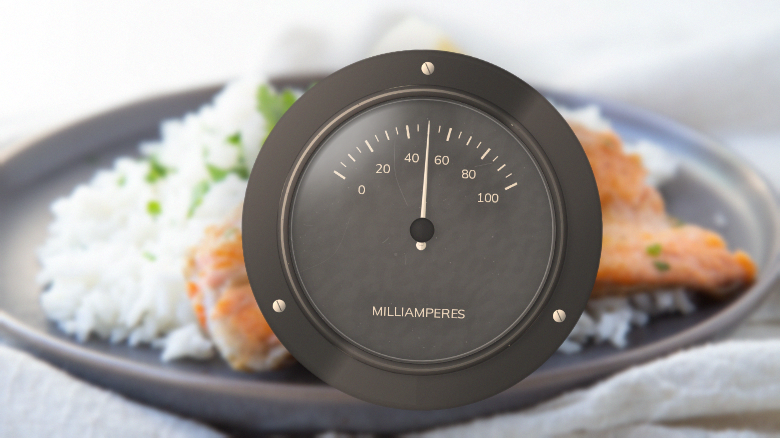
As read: 50,mA
